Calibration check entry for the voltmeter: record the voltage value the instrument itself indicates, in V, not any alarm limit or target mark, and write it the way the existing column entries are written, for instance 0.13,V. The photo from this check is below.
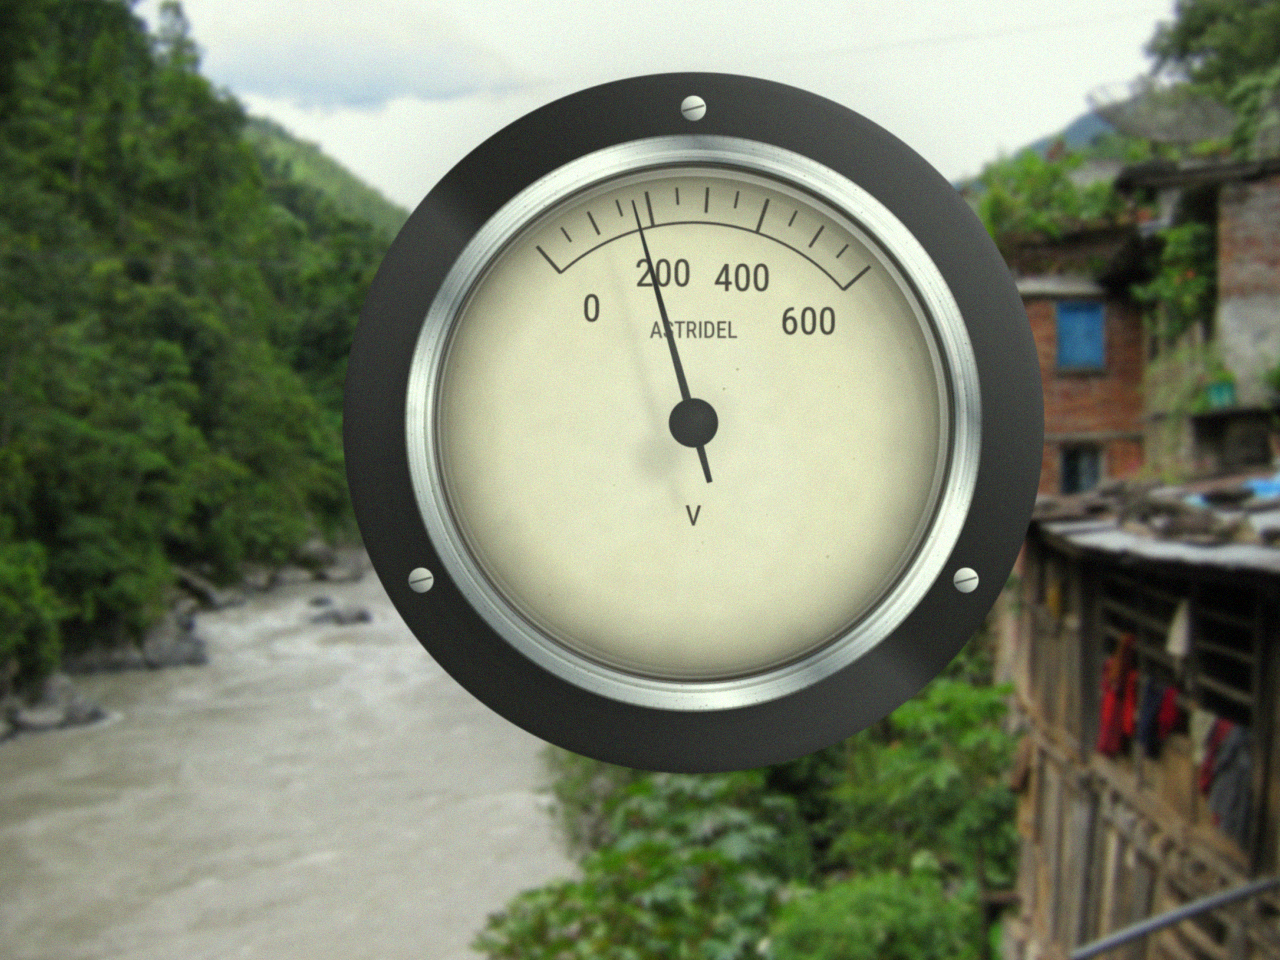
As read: 175,V
